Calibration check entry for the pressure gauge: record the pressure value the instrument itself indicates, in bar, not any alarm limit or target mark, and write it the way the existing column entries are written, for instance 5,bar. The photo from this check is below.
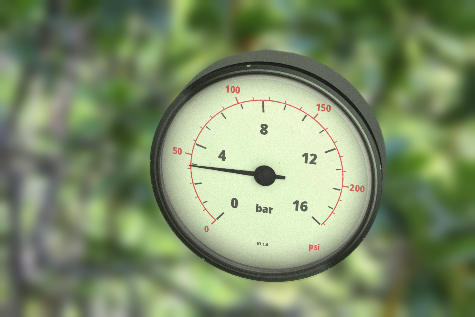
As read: 3,bar
